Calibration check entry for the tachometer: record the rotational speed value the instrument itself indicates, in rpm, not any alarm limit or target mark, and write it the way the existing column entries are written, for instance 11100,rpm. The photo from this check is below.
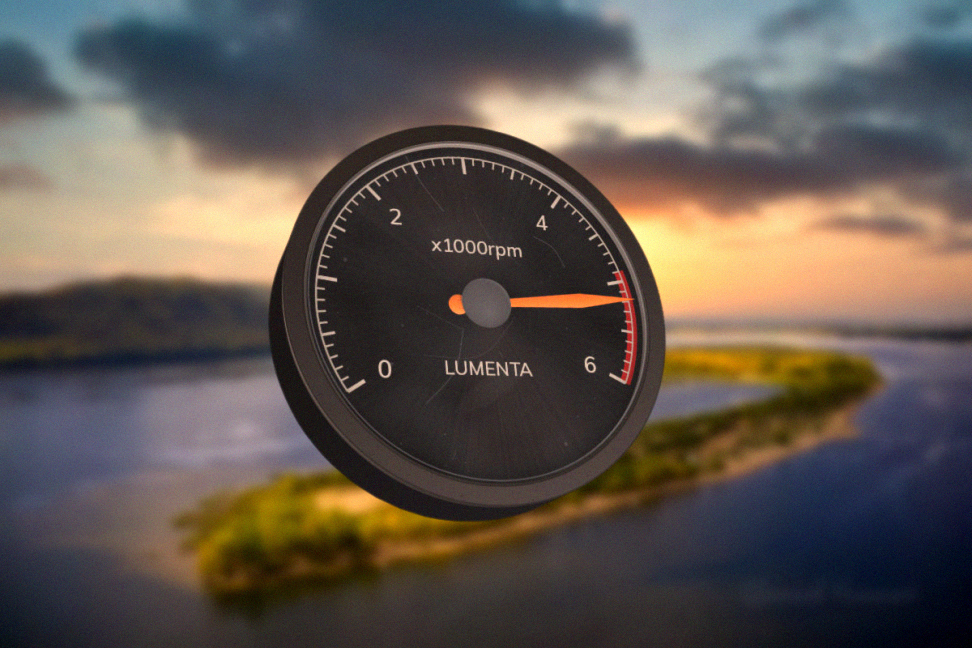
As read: 5200,rpm
